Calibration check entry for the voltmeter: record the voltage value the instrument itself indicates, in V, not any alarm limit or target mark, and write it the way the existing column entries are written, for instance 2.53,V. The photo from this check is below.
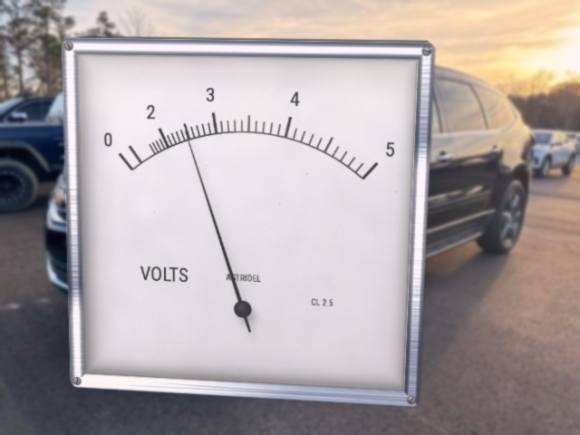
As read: 2.5,V
